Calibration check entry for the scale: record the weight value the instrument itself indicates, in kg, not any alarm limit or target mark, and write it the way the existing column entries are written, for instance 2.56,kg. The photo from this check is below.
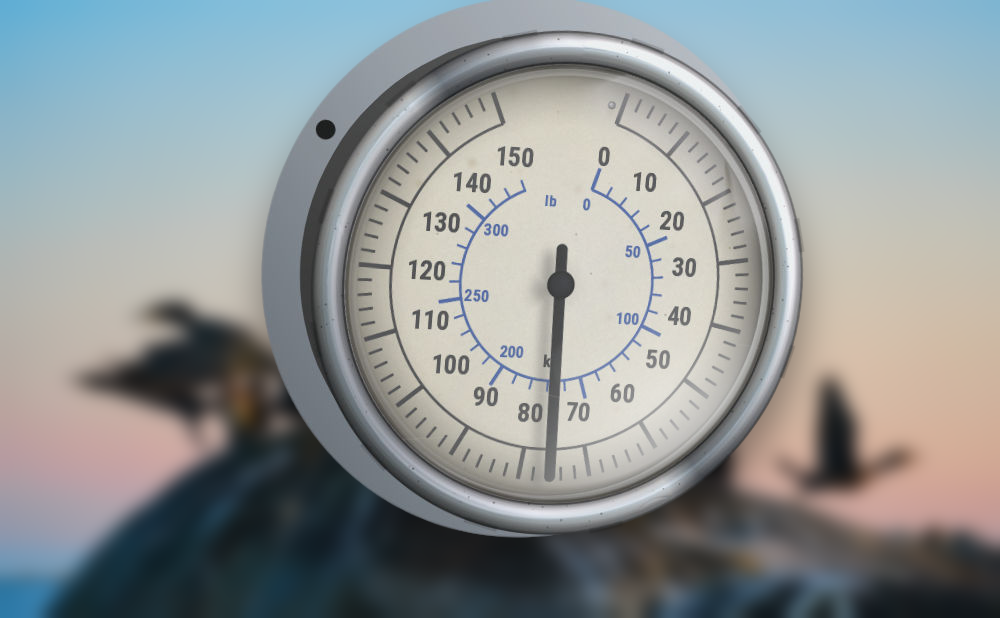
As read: 76,kg
